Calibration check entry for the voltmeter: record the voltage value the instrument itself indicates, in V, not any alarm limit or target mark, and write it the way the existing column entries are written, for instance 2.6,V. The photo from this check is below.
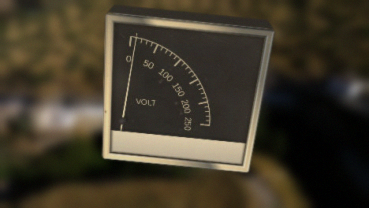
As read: 10,V
